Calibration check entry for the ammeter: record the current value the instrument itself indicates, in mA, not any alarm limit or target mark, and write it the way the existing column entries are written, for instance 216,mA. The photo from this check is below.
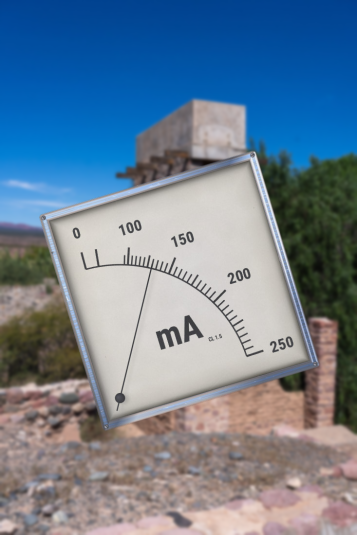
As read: 130,mA
